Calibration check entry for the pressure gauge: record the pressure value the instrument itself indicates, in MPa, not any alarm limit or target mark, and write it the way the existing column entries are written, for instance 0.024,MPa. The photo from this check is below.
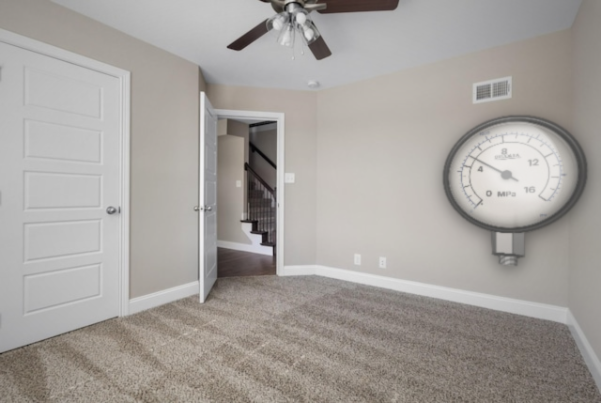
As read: 5,MPa
